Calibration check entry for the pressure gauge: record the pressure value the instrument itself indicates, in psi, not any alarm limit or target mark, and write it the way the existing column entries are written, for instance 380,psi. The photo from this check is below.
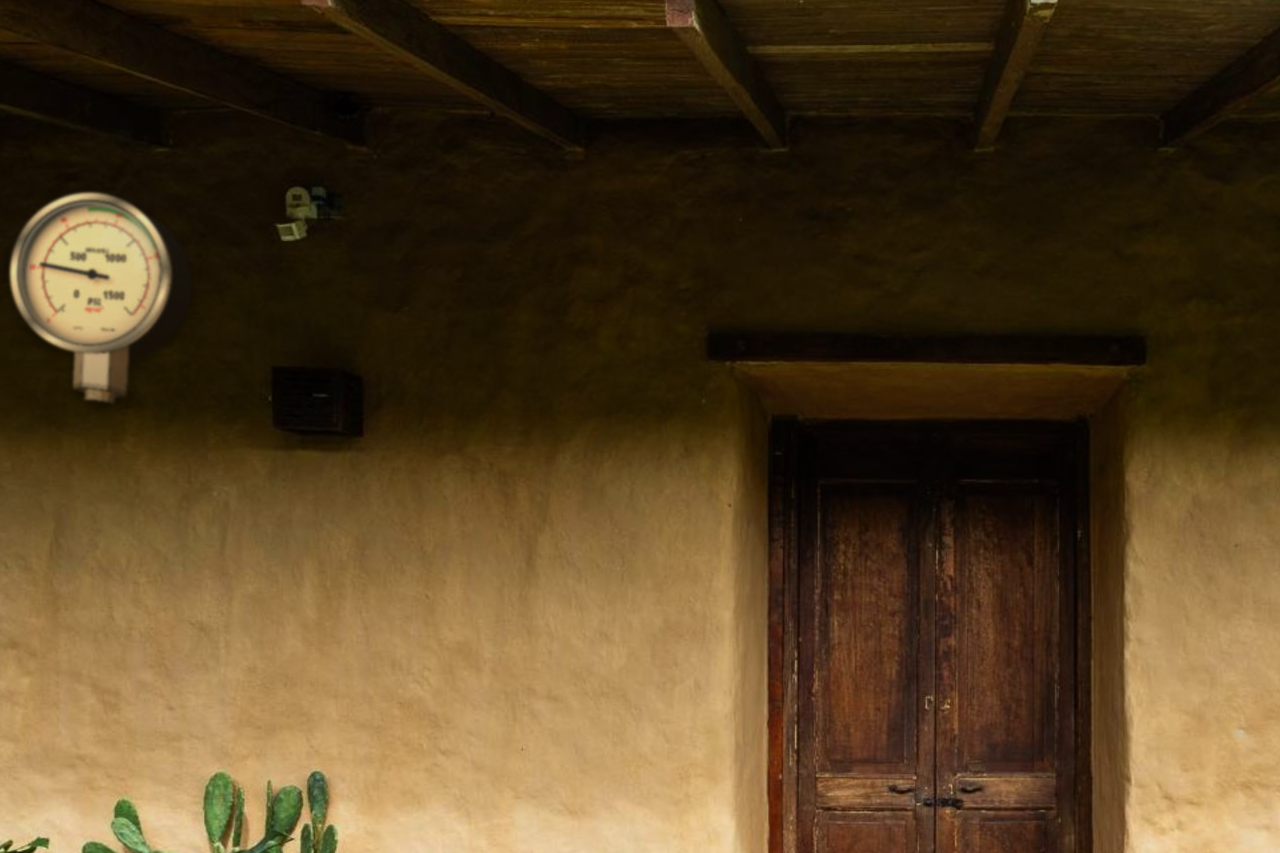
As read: 300,psi
